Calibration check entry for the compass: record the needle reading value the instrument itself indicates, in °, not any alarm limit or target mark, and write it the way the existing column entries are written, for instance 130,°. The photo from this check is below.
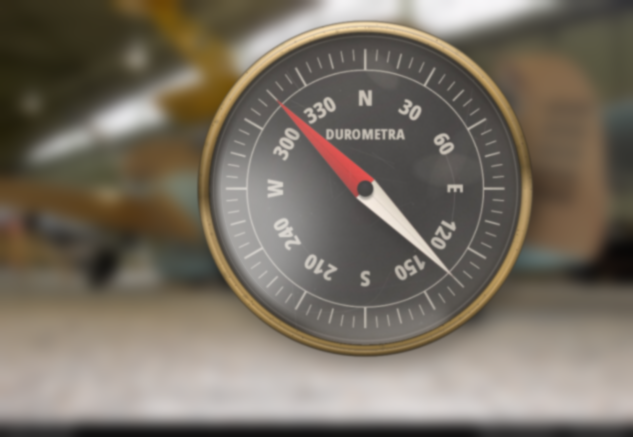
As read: 315,°
